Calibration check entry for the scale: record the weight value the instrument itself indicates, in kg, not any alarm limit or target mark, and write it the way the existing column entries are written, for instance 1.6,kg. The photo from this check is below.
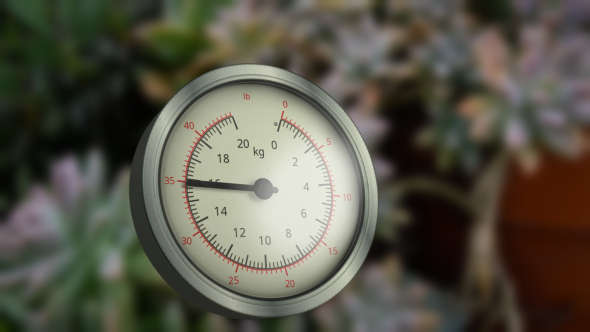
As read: 15.8,kg
